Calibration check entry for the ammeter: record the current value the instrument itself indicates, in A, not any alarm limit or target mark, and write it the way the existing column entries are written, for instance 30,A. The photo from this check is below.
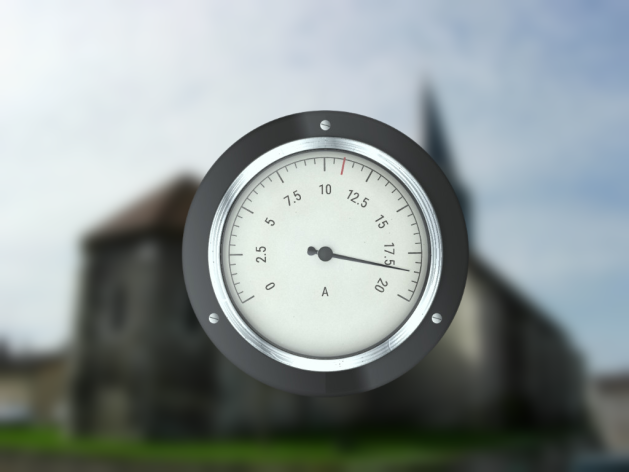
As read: 18.5,A
